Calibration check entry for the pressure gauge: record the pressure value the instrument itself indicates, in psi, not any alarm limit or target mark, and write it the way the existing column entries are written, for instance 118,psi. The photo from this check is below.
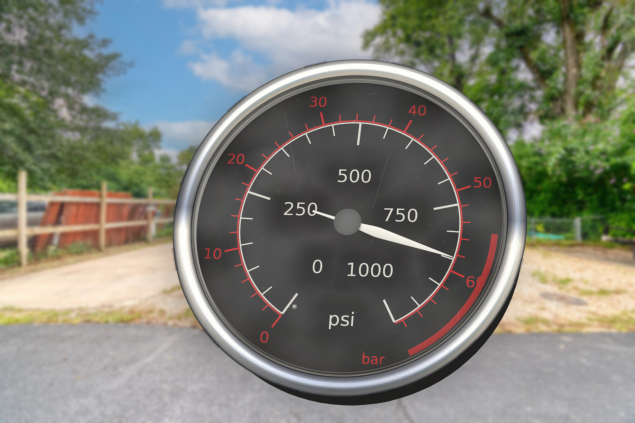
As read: 850,psi
